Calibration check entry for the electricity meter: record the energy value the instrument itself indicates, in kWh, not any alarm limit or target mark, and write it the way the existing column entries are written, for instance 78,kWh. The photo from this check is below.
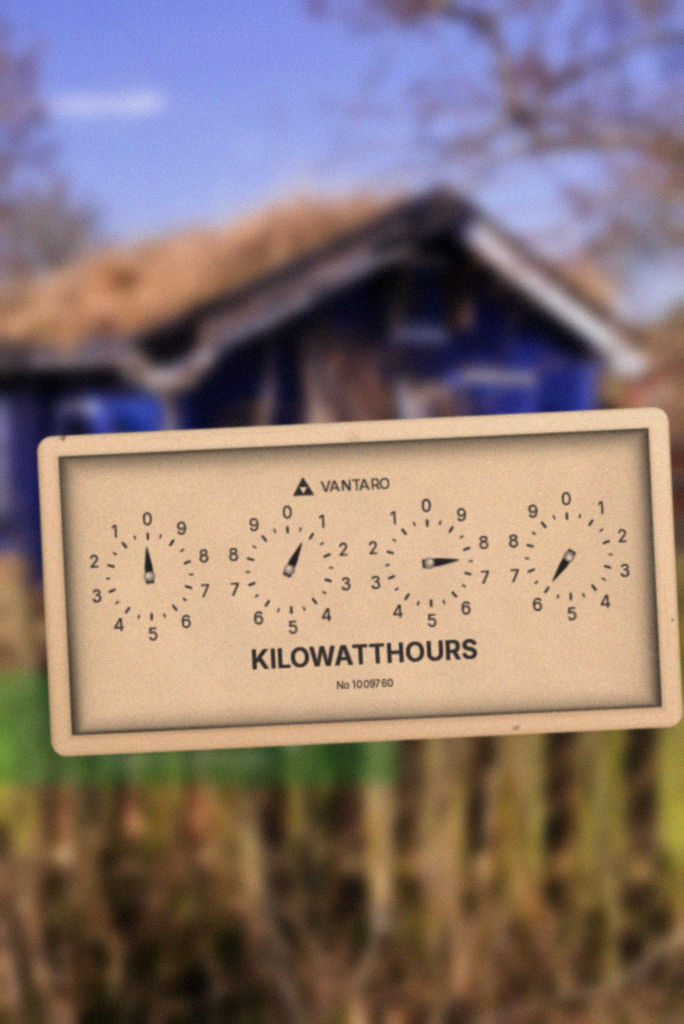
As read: 76,kWh
